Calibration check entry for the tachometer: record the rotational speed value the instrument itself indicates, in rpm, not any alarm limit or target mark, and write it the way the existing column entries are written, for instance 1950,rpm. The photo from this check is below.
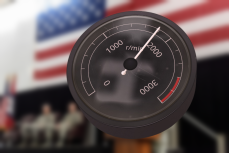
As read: 1800,rpm
